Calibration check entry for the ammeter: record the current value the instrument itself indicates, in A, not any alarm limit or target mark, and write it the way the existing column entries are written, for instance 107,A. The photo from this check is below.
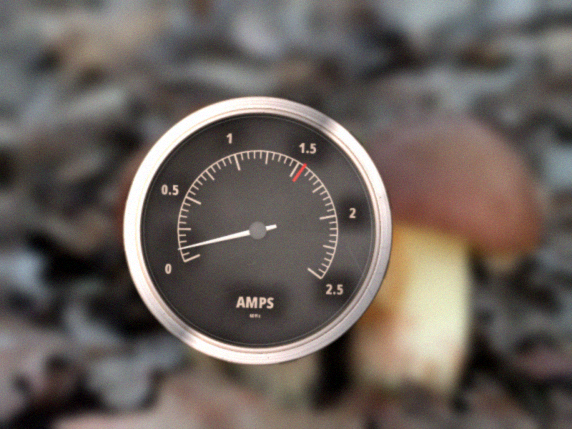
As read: 0.1,A
